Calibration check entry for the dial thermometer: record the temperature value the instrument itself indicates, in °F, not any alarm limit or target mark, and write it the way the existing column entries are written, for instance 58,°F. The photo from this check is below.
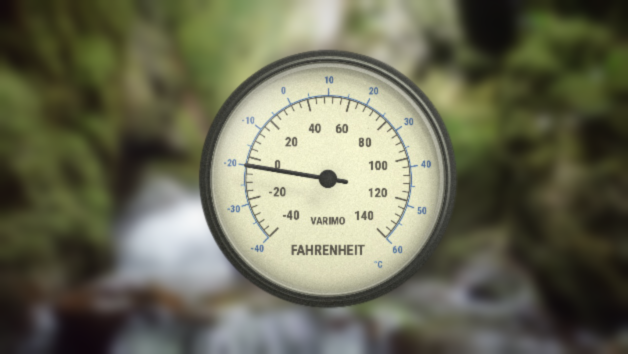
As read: -4,°F
